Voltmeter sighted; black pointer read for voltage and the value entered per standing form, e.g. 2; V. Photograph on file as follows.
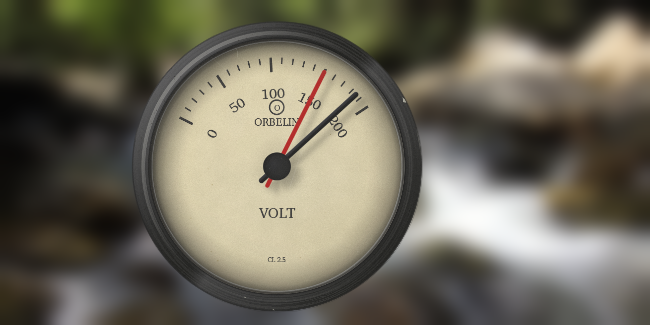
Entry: 185; V
